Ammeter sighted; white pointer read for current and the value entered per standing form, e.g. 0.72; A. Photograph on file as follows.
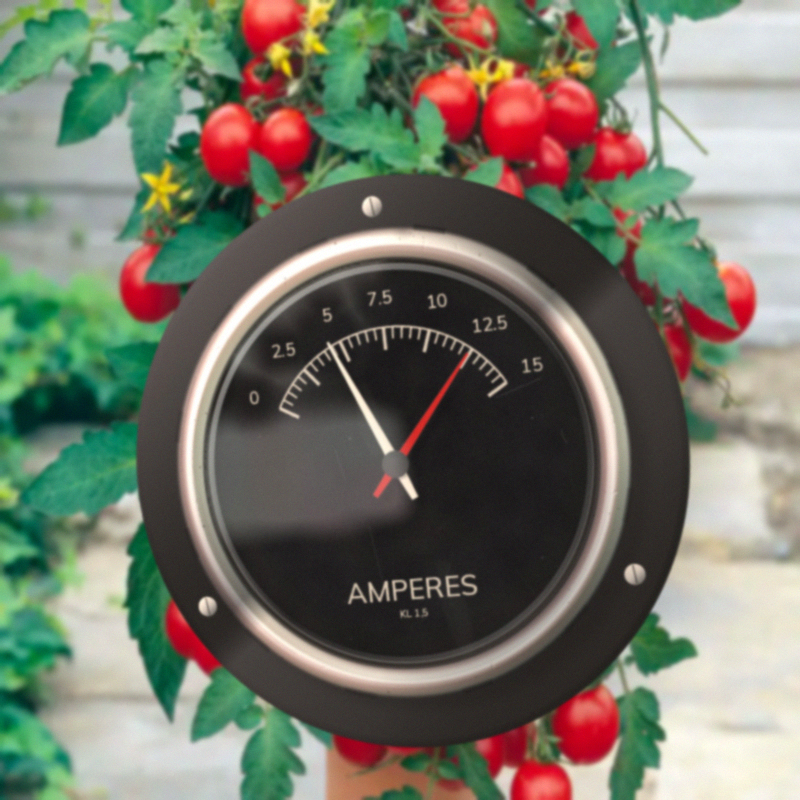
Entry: 4.5; A
